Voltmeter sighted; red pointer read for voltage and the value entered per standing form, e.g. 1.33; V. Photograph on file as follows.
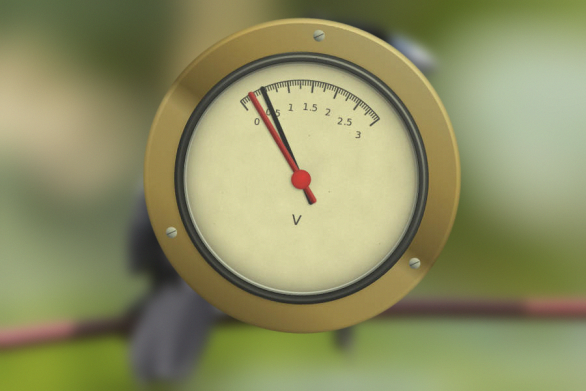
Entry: 0.25; V
